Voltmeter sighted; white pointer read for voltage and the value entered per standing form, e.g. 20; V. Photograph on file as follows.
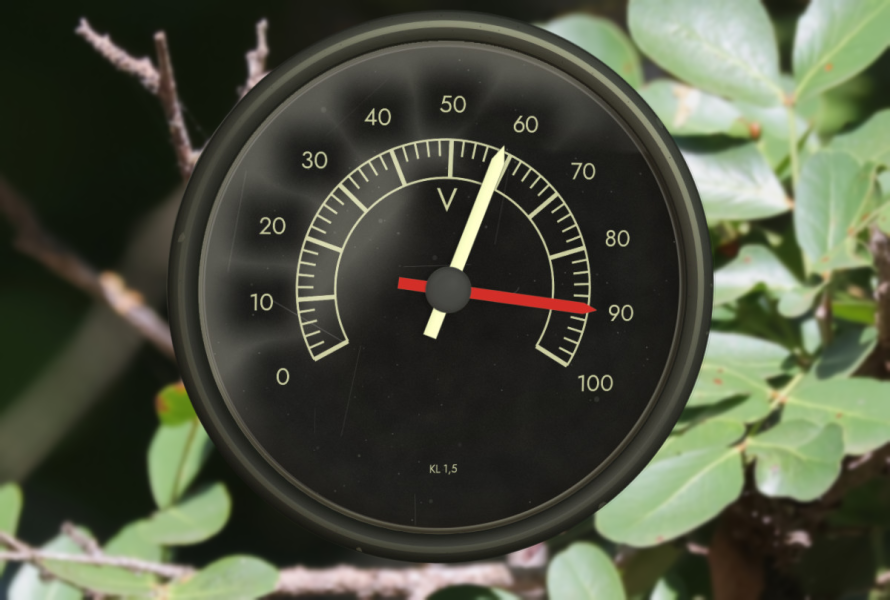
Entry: 58; V
